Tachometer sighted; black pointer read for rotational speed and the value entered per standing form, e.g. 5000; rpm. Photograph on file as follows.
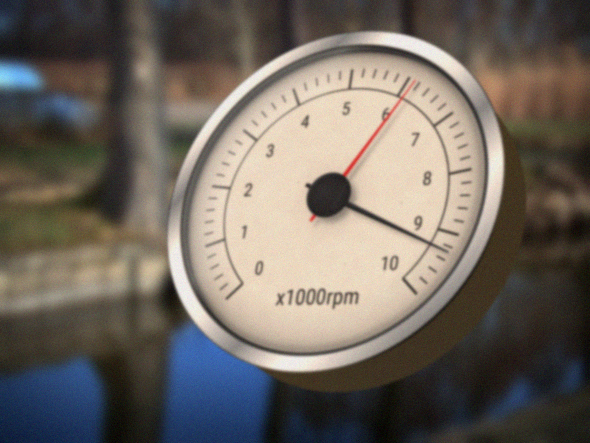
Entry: 9300; rpm
